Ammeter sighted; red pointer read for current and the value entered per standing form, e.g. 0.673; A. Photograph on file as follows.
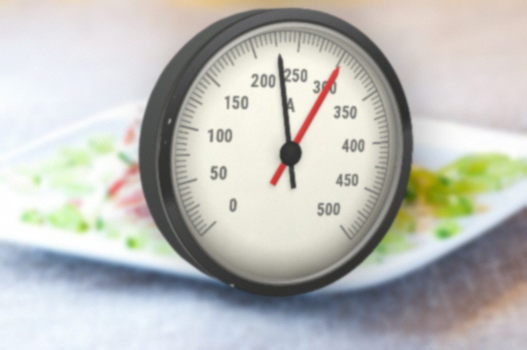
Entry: 300; A
